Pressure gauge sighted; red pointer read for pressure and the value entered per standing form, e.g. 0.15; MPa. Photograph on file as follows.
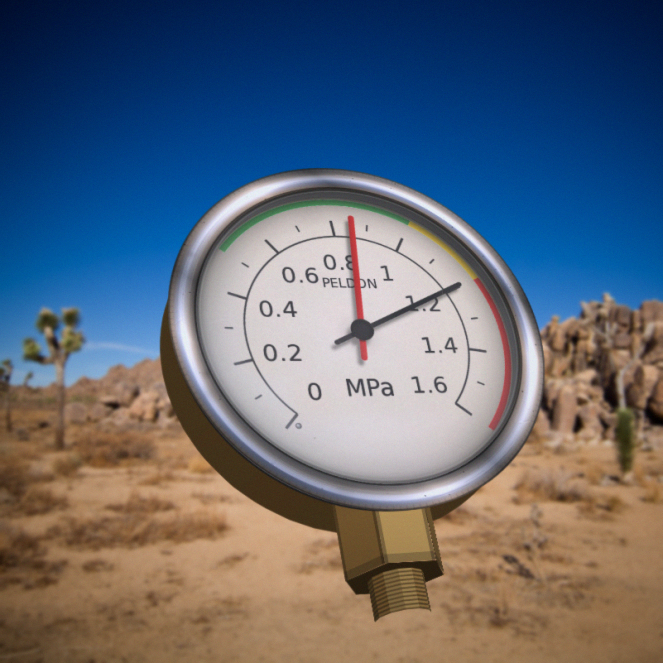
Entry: 0.85; MPa
